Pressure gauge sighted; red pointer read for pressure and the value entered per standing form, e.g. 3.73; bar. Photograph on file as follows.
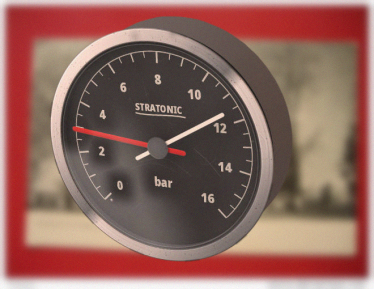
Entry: 3; bar
